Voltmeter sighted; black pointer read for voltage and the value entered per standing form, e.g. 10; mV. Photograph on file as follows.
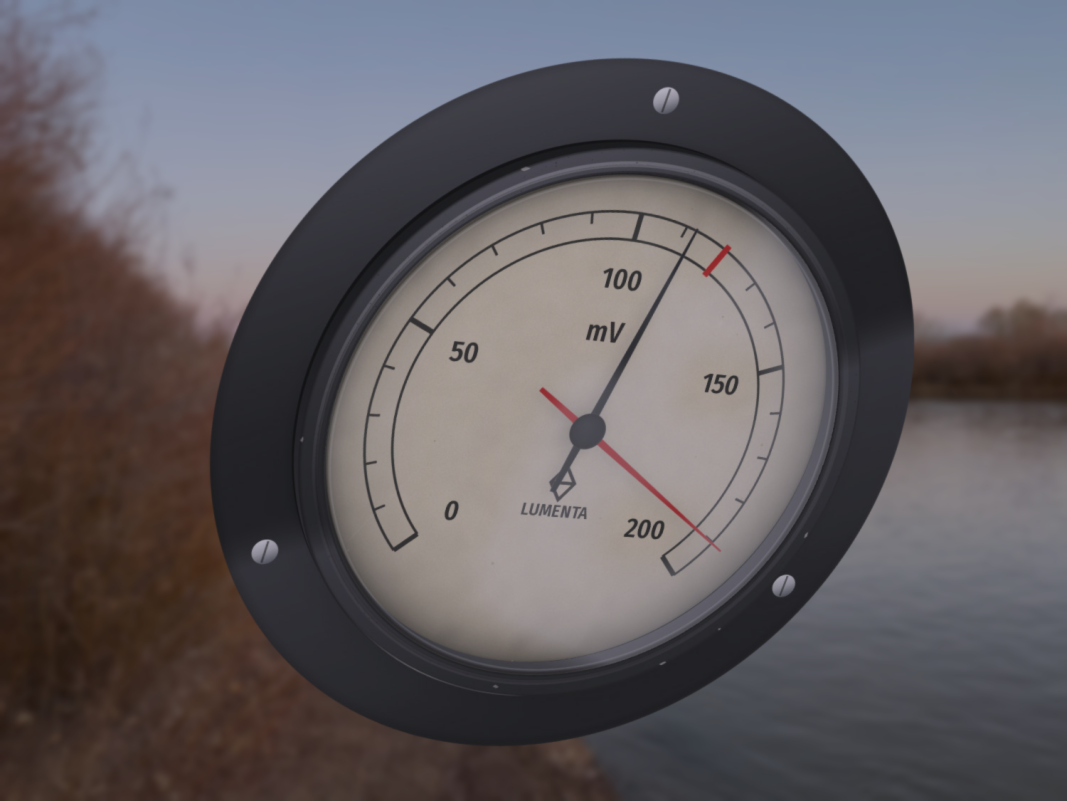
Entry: 110; mV
